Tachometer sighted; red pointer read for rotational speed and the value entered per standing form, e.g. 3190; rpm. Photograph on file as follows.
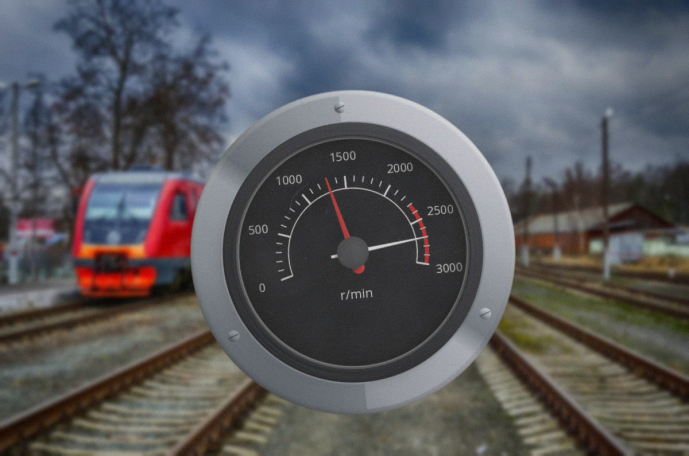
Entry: 1300; rpm
